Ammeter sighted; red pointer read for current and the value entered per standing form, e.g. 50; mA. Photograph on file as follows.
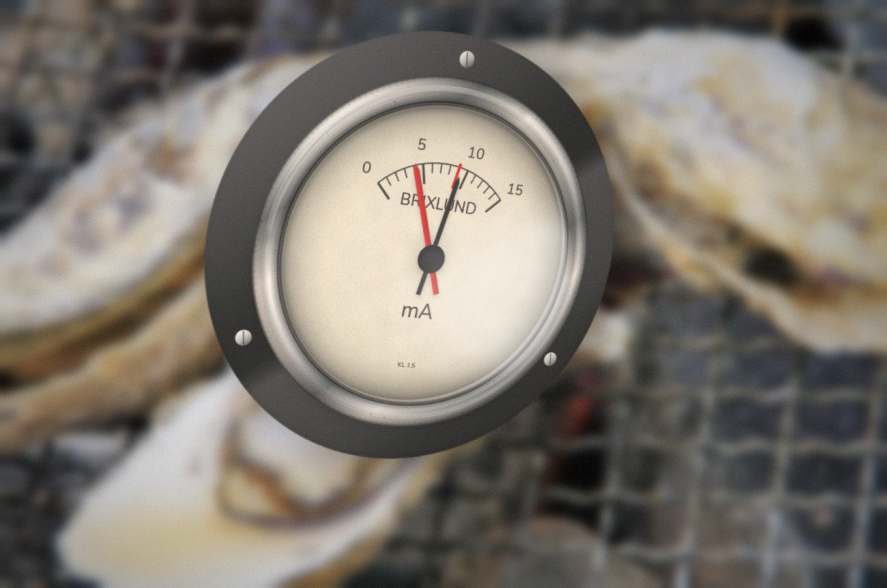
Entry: 4; mA
